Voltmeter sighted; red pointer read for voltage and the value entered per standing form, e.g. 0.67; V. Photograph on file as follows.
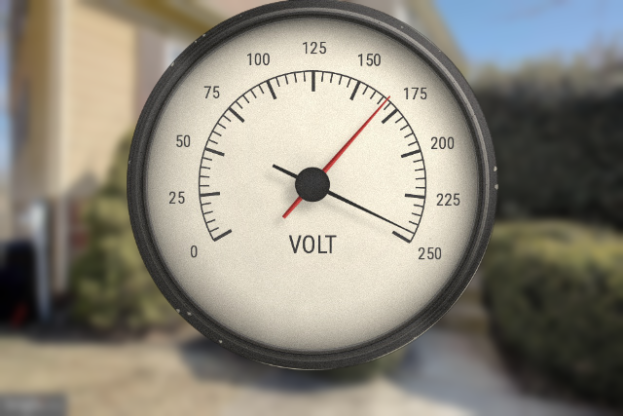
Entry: 167.5; V
